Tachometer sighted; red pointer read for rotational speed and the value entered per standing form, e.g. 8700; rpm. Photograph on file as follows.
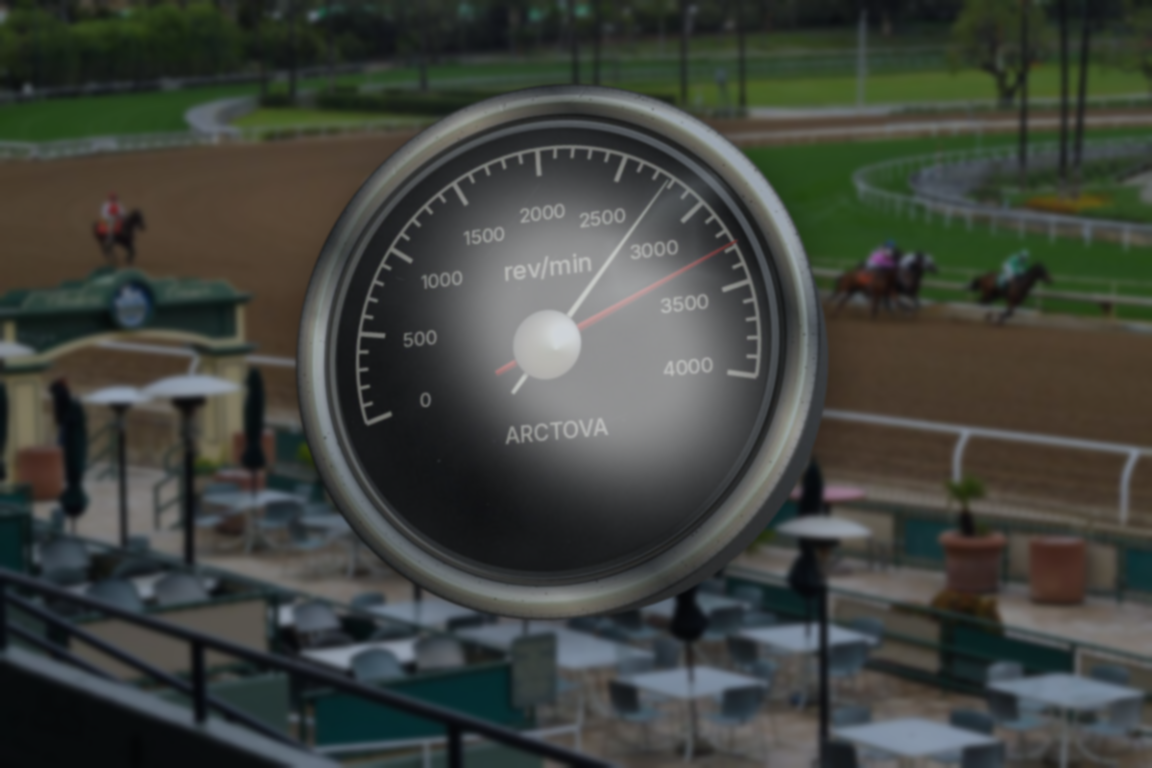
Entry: 3300; rpm
